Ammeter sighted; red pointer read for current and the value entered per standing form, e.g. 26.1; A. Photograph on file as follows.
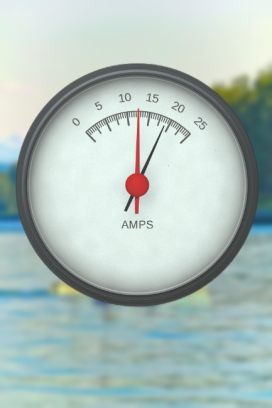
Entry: 12.5; A
